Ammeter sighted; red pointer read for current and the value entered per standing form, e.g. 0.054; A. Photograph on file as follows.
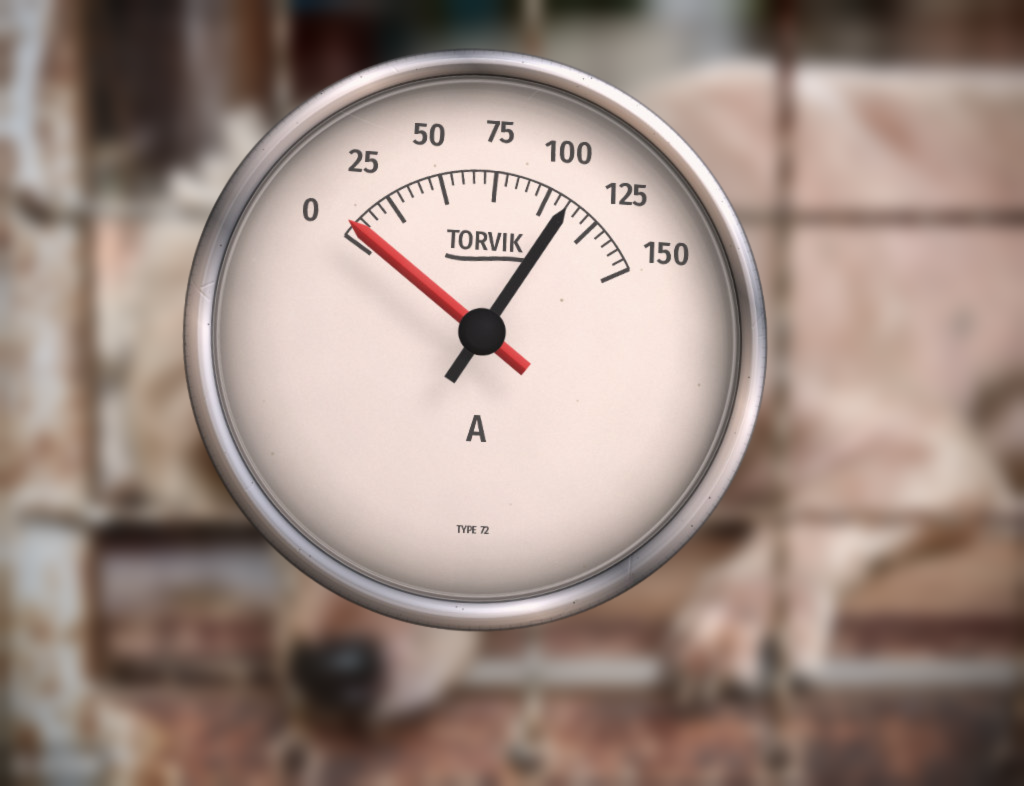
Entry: 5; A
